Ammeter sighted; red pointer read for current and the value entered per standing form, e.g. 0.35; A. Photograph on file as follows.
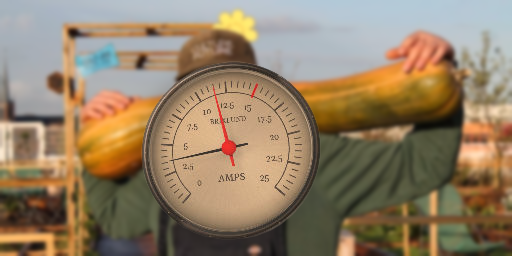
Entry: 11.5; A
